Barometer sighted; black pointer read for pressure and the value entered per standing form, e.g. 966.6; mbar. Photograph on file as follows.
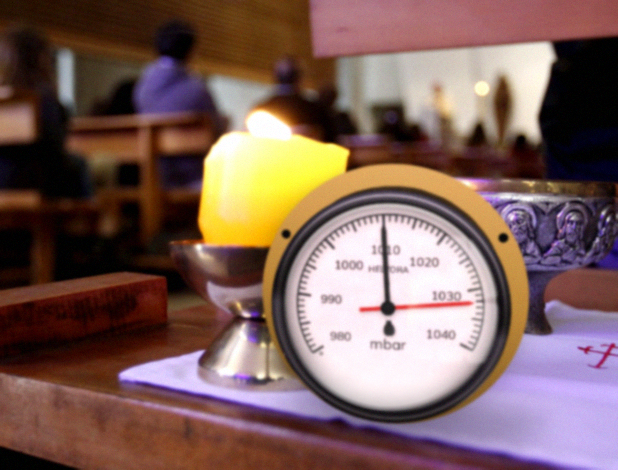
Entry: 1010; mbar
